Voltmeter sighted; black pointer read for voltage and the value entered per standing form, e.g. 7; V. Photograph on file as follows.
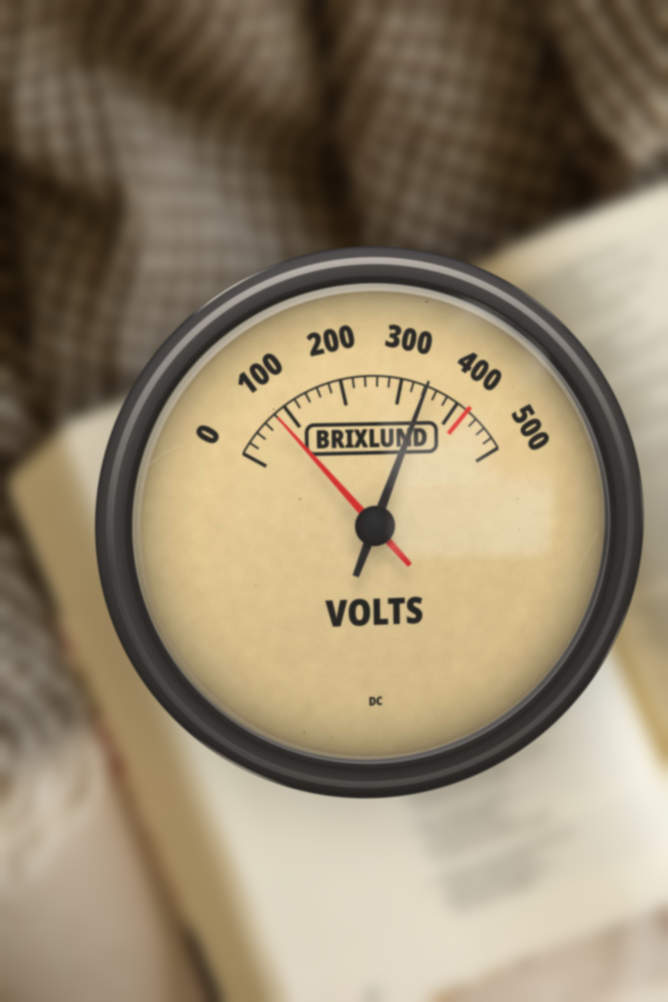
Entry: 340; V
